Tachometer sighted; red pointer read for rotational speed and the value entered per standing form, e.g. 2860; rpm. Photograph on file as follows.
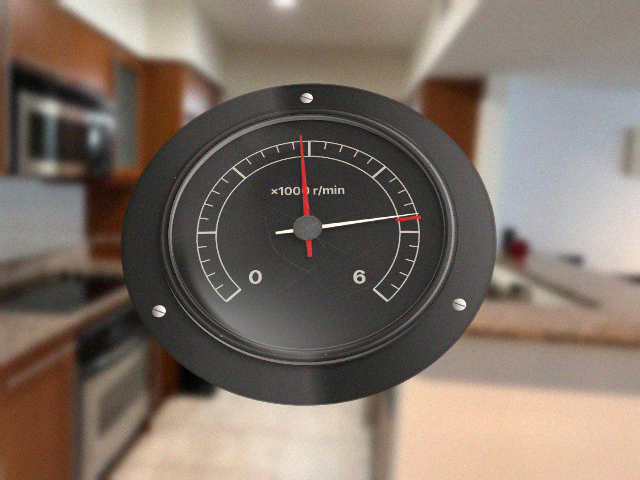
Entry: 2900; rpm
